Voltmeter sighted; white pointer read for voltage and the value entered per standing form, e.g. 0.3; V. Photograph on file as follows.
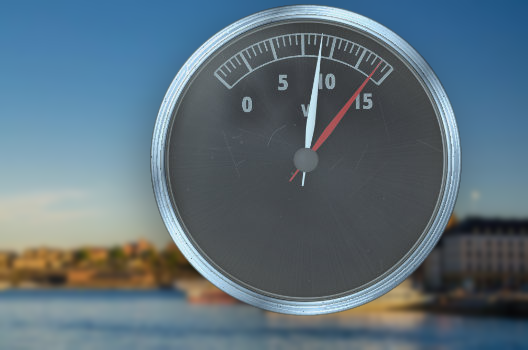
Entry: 9; V
